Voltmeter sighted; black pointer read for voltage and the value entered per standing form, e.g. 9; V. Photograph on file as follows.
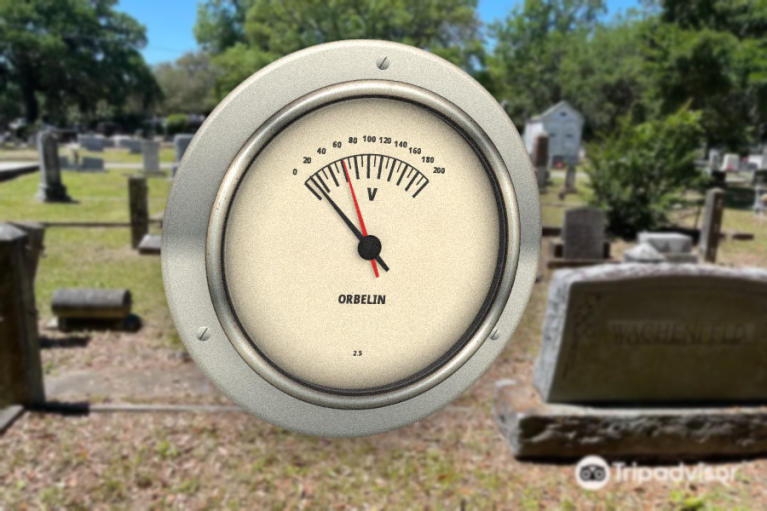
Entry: 10; V
